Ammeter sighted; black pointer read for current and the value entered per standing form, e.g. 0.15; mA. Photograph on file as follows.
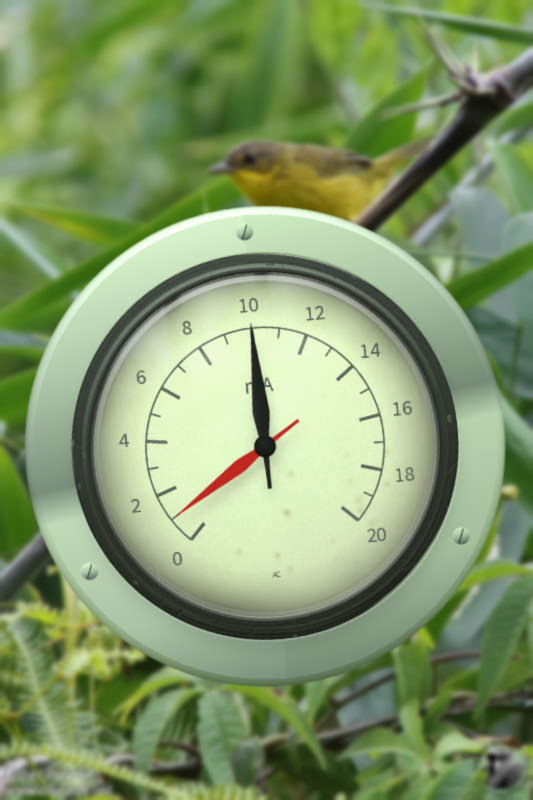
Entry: 10; mA
